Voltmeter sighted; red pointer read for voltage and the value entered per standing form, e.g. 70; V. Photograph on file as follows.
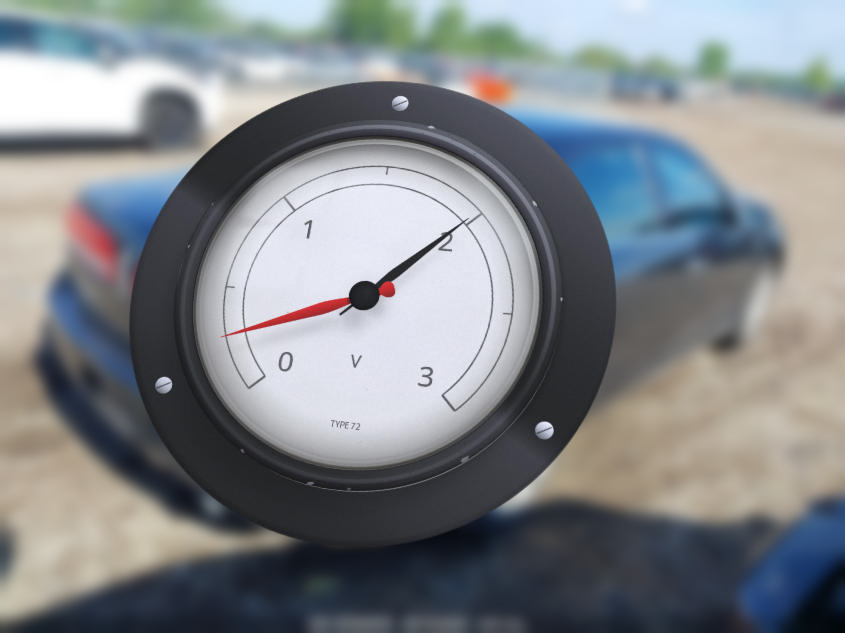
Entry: 0.25; V
